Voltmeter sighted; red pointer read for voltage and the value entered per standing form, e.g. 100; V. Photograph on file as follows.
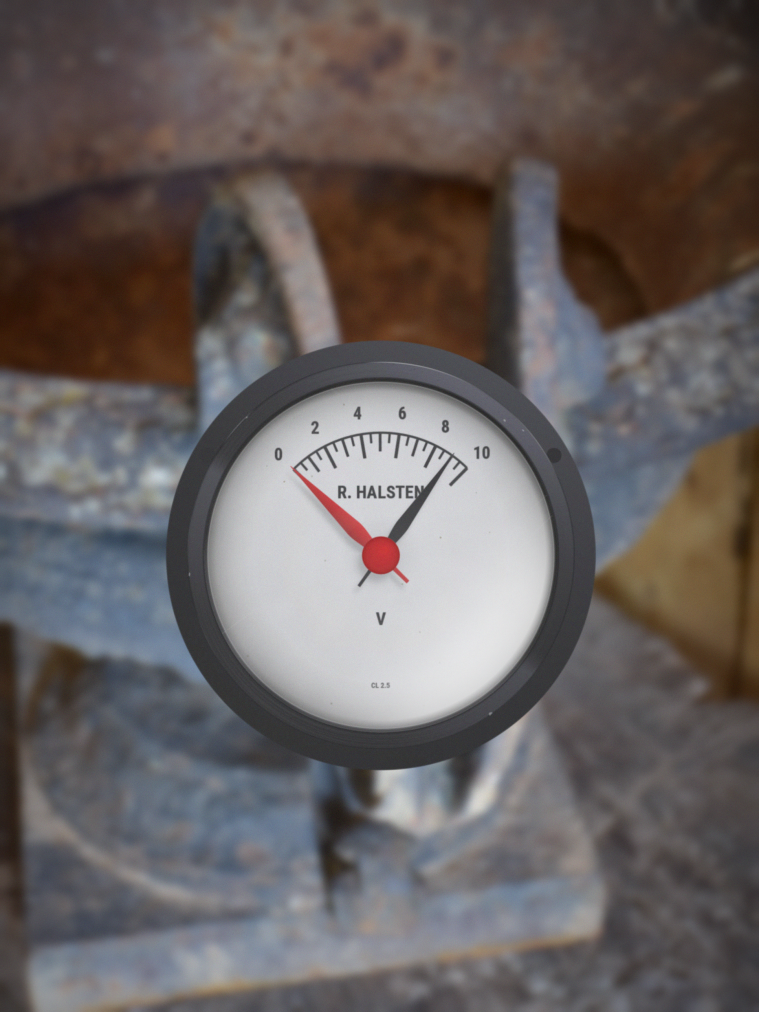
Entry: 0; V
